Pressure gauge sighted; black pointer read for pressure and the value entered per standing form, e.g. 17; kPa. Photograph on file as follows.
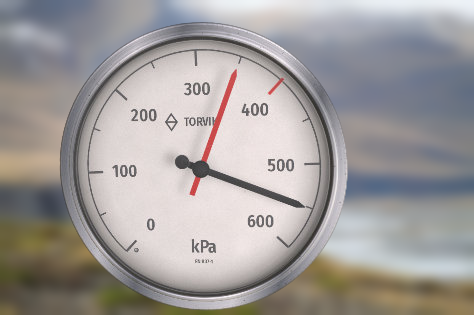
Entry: 550; kPa
